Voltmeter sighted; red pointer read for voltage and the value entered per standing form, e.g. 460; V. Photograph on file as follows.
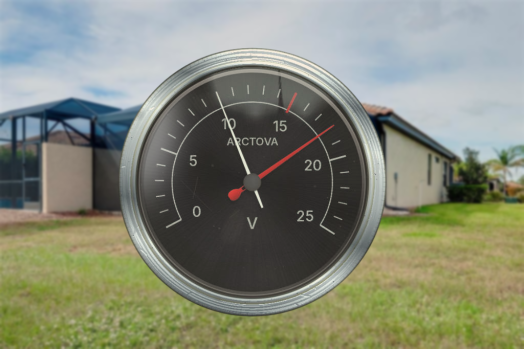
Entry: 18; V
